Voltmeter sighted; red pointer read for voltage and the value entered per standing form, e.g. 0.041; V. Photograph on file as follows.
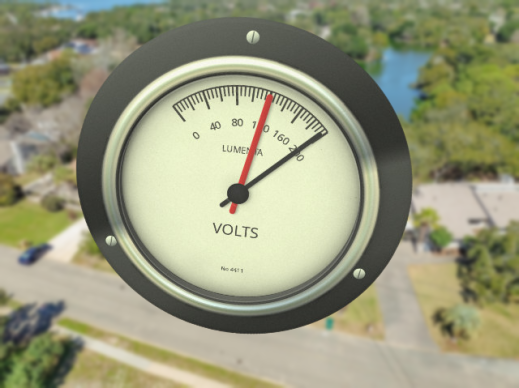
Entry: 120; V
